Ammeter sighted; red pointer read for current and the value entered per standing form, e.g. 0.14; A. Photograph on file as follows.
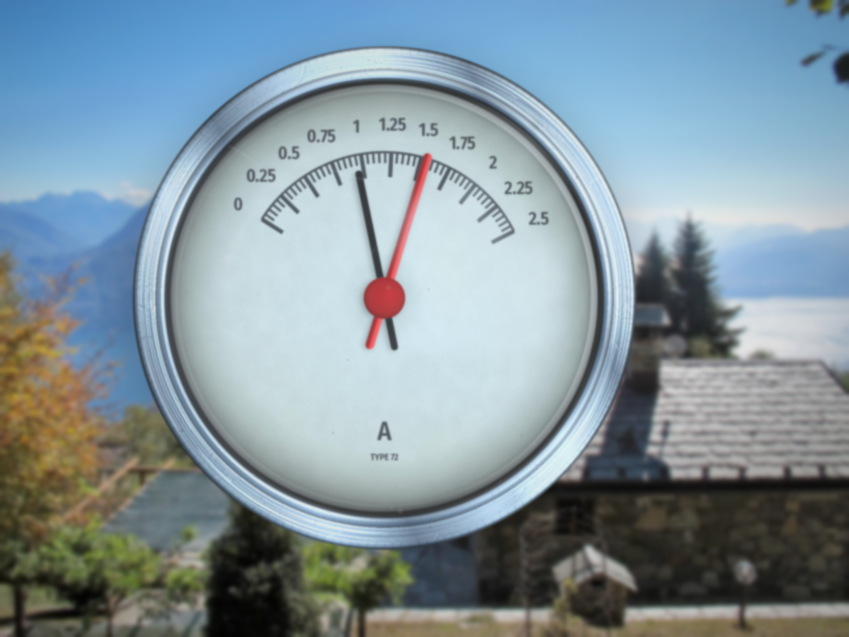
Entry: 1.55; A
